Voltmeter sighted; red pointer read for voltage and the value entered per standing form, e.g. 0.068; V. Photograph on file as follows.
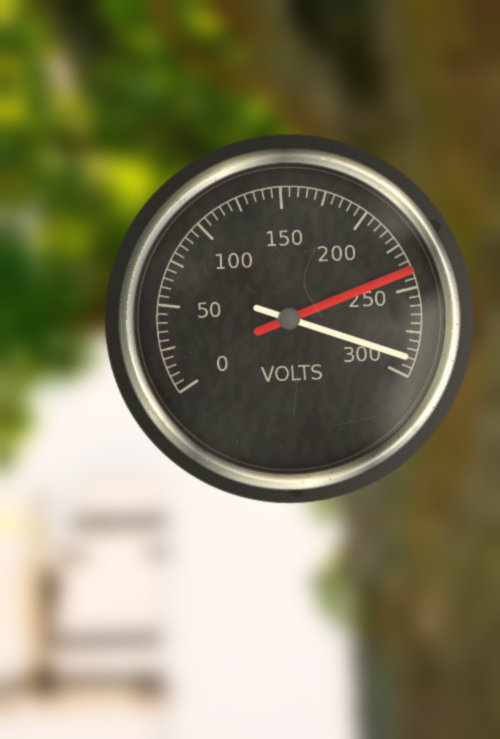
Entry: 240; V
